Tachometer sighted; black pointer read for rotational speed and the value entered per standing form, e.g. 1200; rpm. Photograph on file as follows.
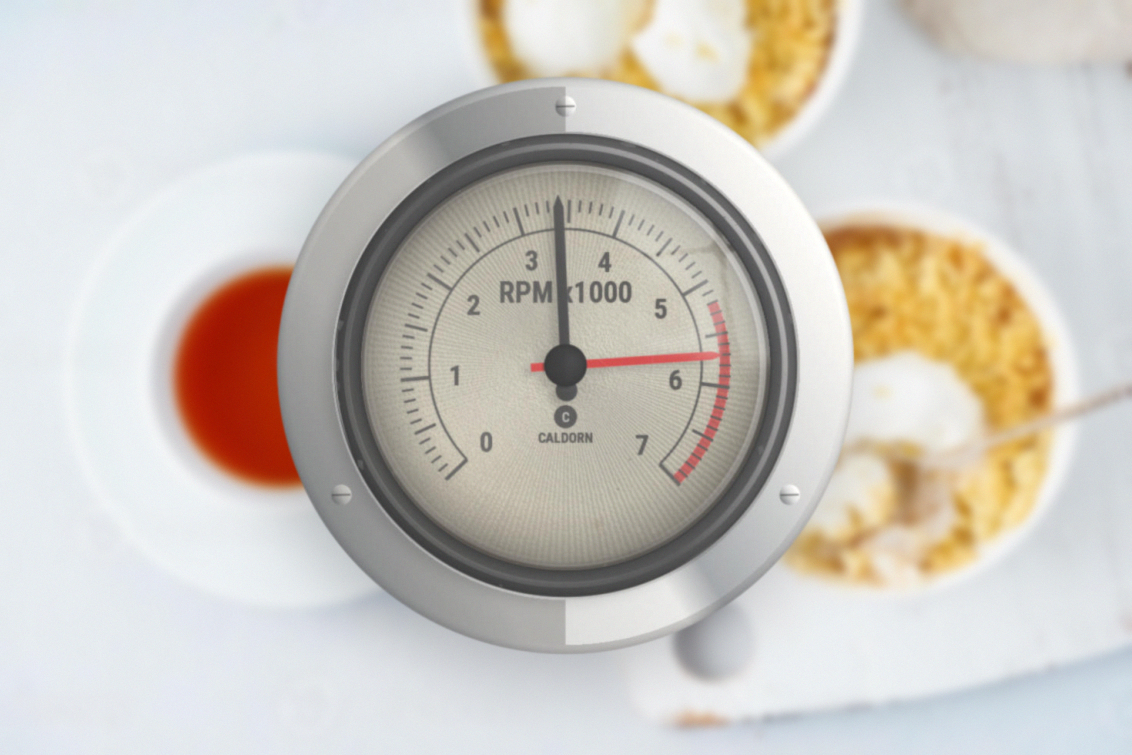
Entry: 3400; rpm
